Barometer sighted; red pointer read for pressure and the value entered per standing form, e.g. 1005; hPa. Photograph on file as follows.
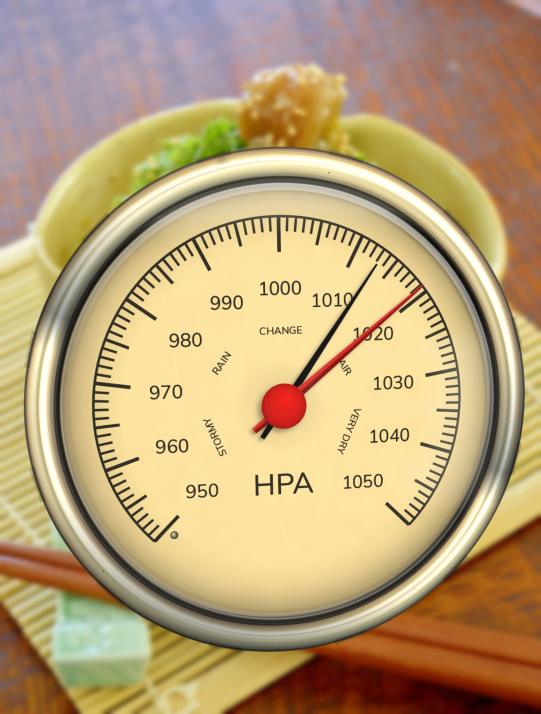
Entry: 1019; hPa
